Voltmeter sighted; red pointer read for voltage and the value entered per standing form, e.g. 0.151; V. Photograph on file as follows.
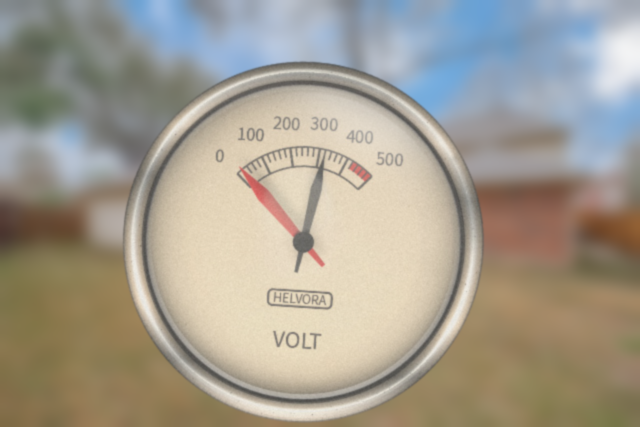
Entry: 20; V
